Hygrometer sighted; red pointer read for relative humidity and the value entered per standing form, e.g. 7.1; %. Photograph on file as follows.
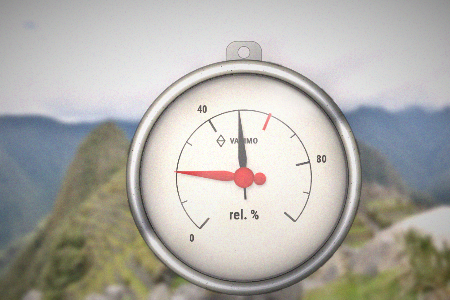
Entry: 20; %
